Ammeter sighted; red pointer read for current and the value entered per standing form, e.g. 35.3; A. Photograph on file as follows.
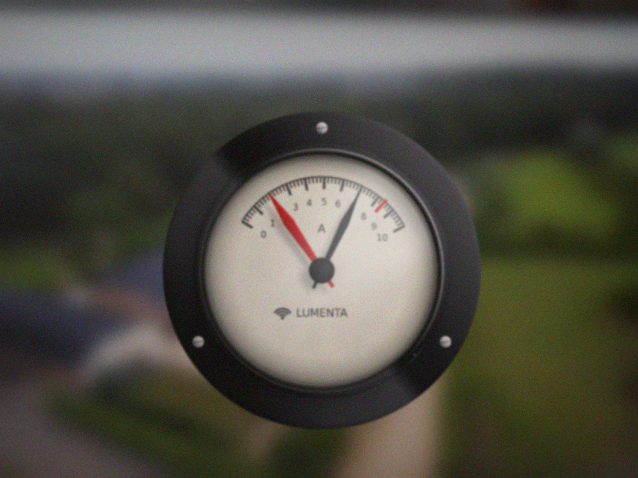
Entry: 2; A
